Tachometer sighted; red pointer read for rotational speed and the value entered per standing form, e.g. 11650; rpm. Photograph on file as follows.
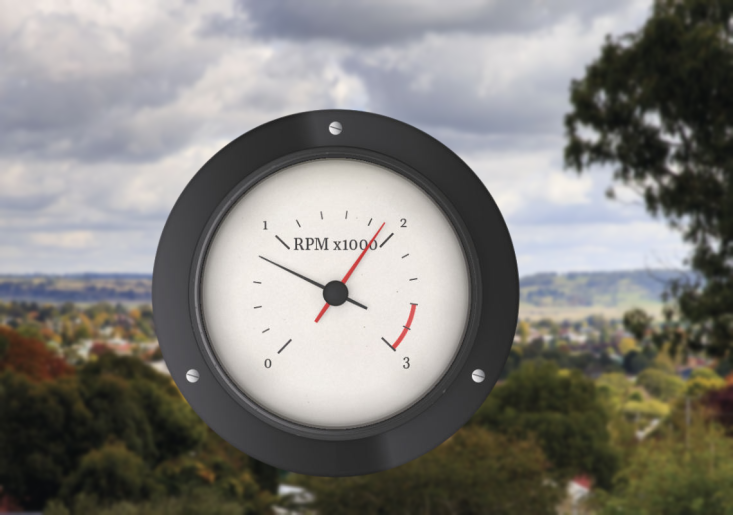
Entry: 1900; rpm
